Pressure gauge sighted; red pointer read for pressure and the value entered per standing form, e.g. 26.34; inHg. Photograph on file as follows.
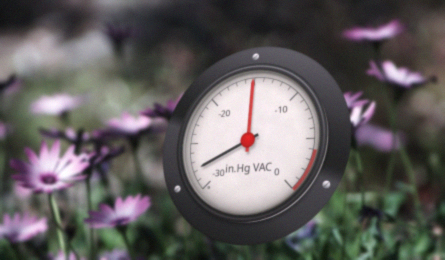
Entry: -15; inHg
